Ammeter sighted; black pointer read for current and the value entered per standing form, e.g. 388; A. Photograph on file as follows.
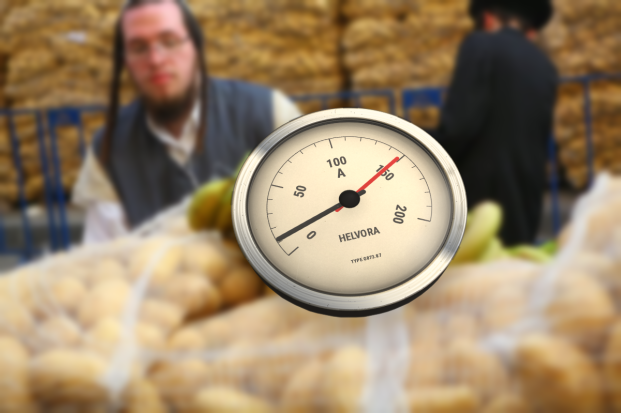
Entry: 10; A
